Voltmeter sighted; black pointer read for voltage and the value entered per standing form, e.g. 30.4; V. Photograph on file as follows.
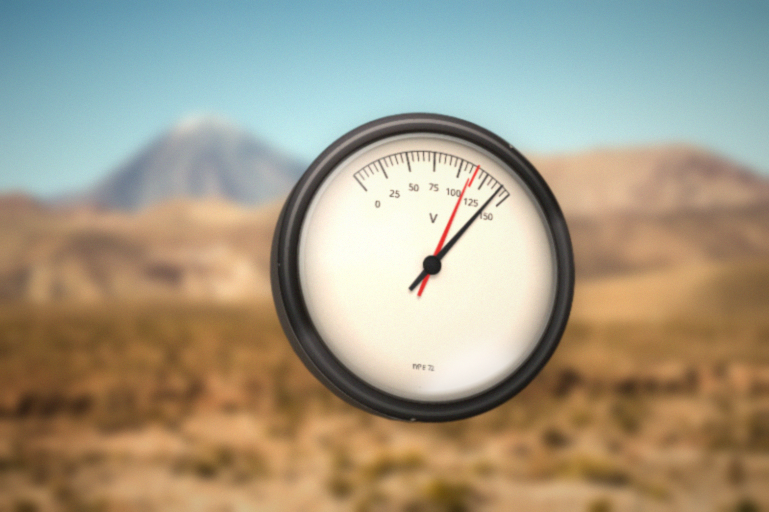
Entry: 140; V
